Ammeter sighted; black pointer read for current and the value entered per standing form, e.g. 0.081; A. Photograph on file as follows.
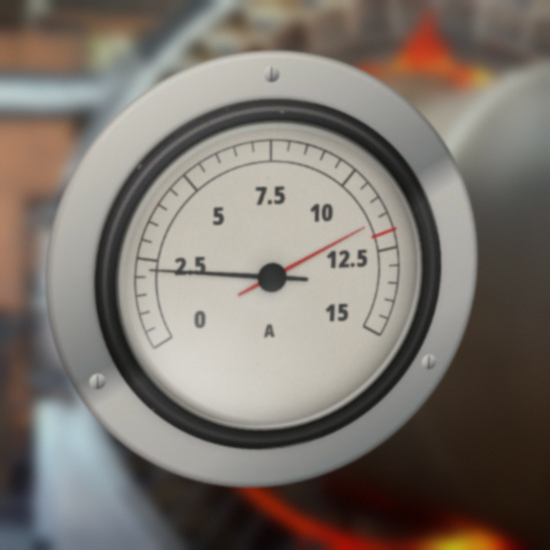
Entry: 2.25; A
